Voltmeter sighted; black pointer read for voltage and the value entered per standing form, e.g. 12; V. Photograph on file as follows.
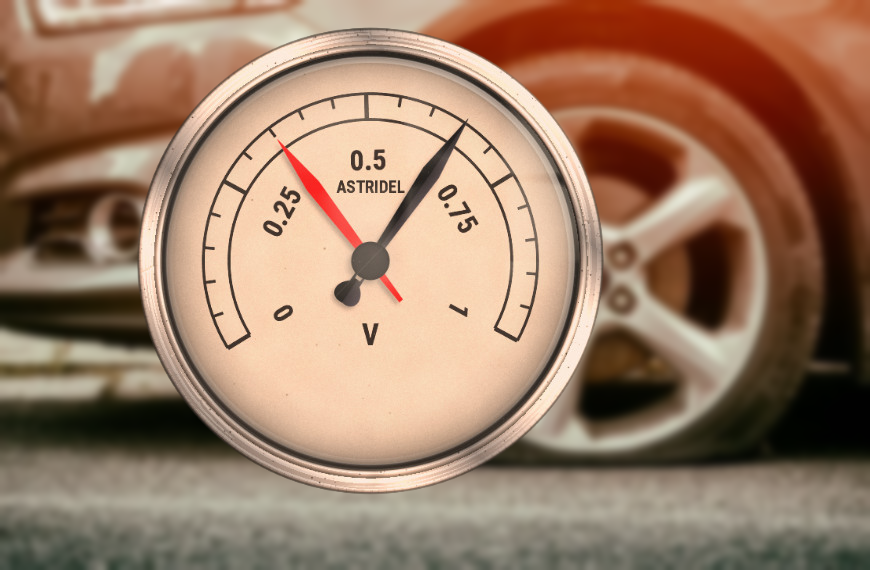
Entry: 0.65; V
